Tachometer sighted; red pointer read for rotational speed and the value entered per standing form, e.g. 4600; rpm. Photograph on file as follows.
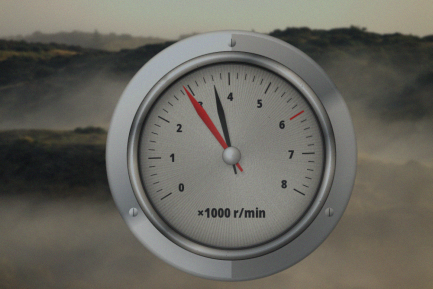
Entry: 2900; rpm
